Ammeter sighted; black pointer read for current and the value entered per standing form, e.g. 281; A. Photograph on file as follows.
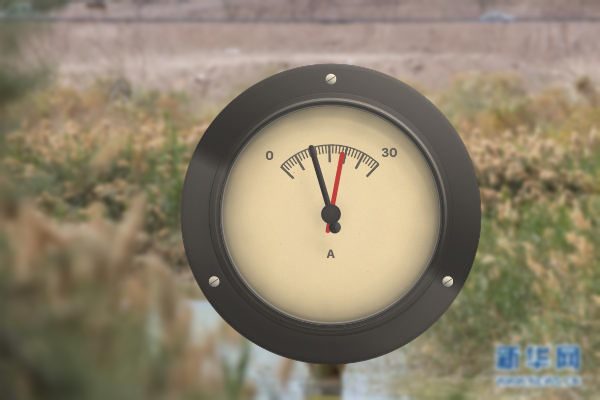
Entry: 10; A
